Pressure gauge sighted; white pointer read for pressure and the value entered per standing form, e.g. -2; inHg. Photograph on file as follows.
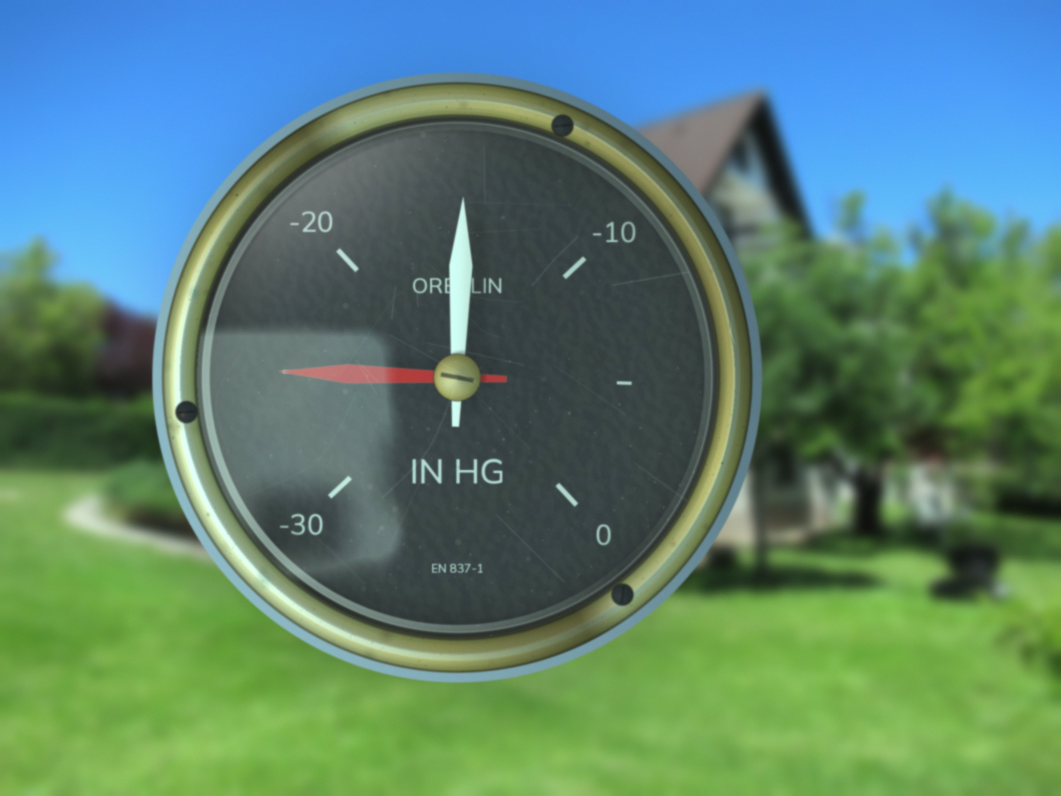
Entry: -15; inHg
